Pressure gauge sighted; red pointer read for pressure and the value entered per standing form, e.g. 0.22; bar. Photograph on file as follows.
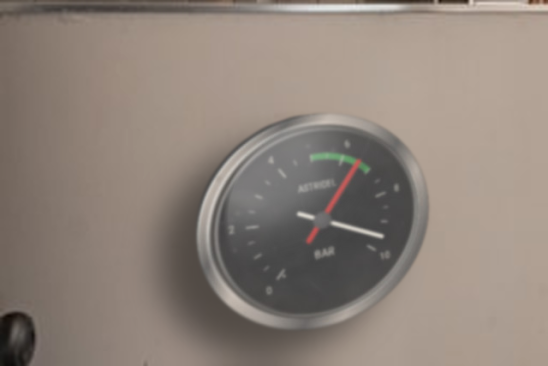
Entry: 6.5; bar
